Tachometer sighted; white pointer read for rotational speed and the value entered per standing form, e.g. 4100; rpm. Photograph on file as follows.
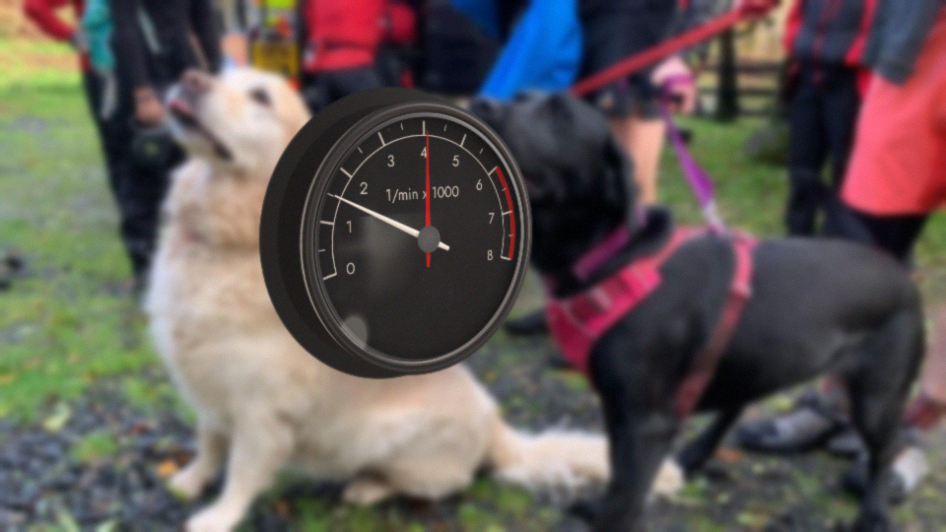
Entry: 1500; rpm
